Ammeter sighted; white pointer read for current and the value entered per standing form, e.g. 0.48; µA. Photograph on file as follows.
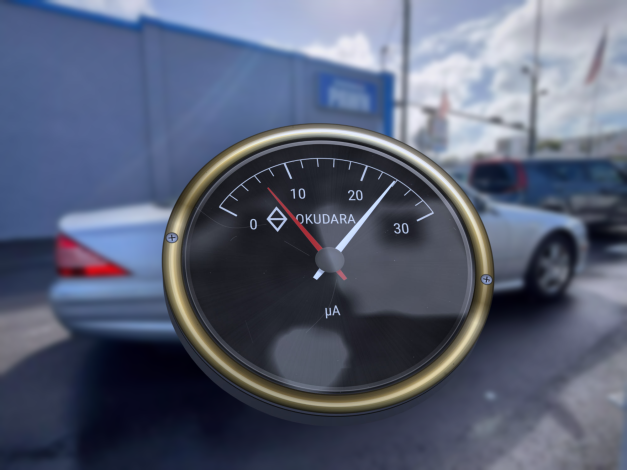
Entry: 24; µA
